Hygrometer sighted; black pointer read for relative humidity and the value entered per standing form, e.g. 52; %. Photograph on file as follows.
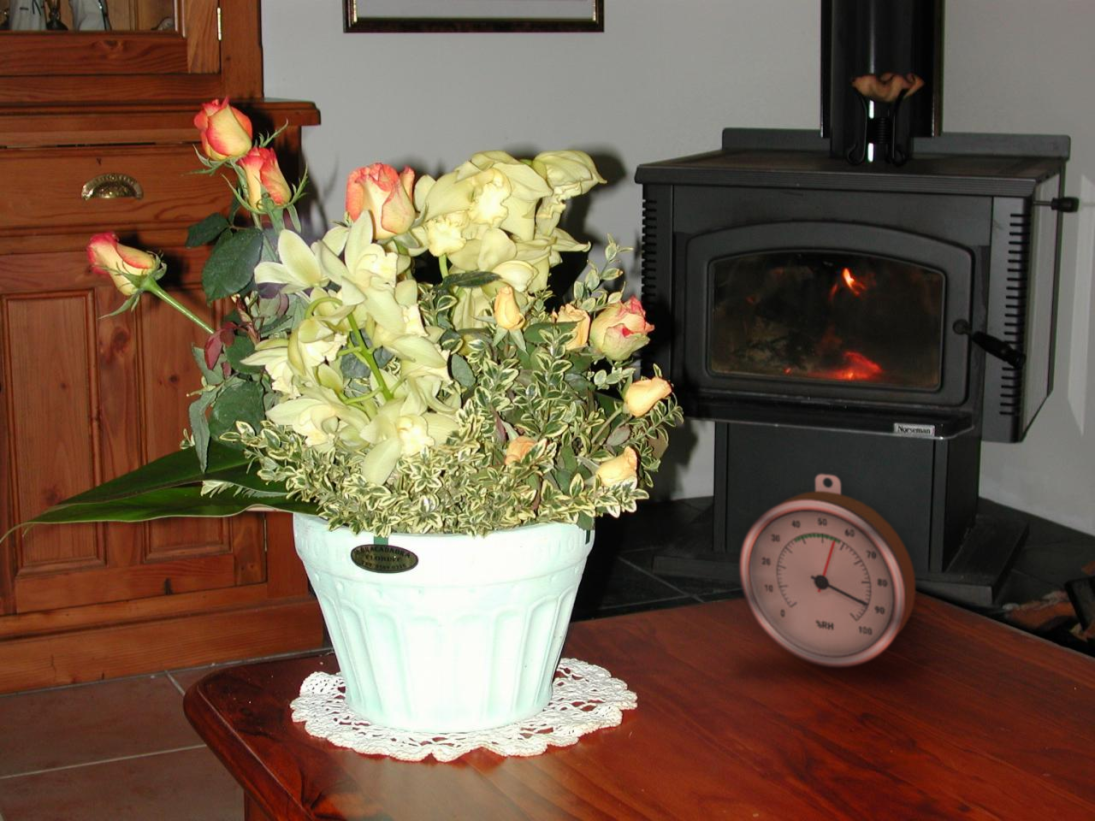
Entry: 90; %
